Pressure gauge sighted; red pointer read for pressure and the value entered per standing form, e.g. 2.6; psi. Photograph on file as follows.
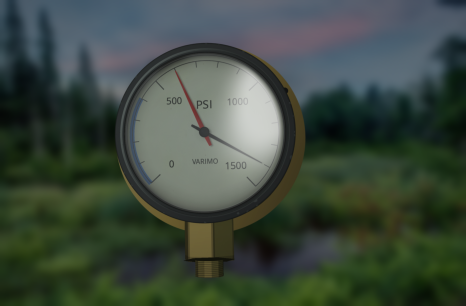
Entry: 600; psi
